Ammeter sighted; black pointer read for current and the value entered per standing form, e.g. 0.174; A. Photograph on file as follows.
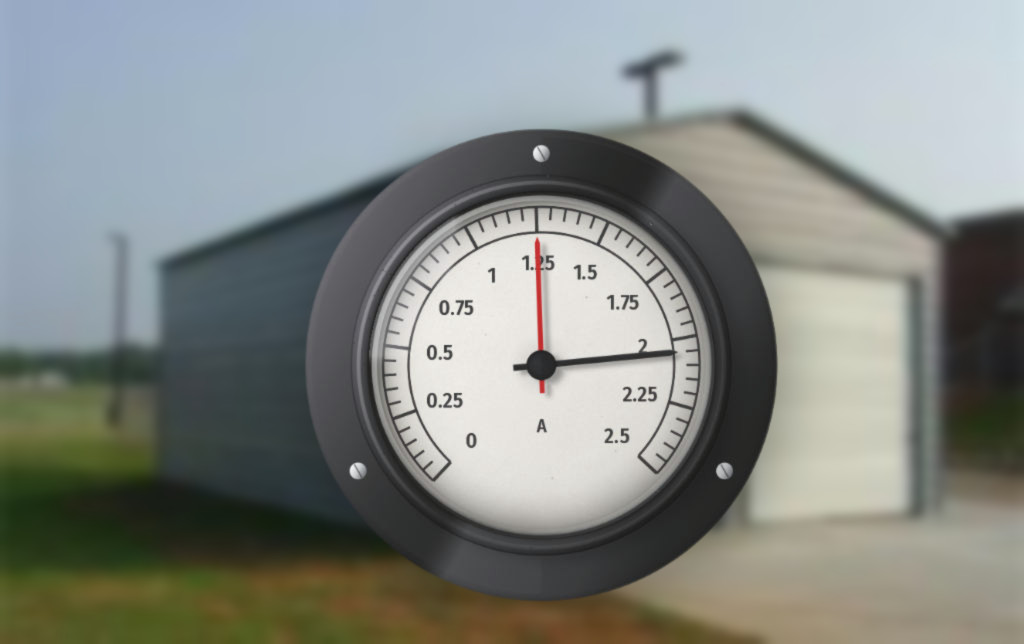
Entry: 2.05; A
